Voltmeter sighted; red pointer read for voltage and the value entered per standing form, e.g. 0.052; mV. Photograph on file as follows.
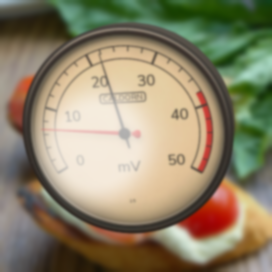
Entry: 7; mV
